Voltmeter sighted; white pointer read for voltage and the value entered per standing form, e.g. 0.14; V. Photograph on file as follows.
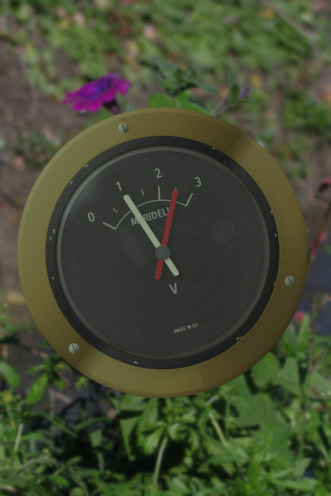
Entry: 1; V
